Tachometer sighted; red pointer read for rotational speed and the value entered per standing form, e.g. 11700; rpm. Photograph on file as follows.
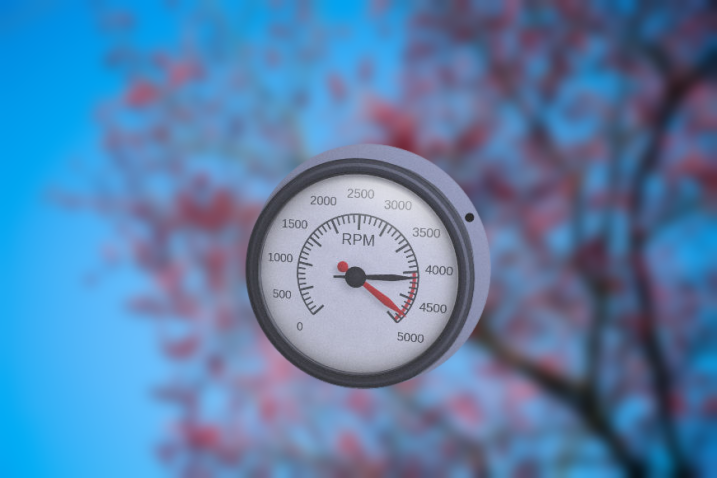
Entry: 4800; rpm
